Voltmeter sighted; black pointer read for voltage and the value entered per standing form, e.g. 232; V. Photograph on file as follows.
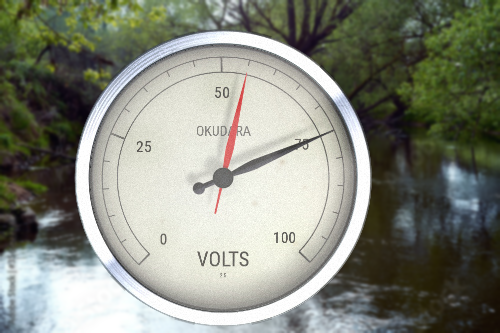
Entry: 75; V
